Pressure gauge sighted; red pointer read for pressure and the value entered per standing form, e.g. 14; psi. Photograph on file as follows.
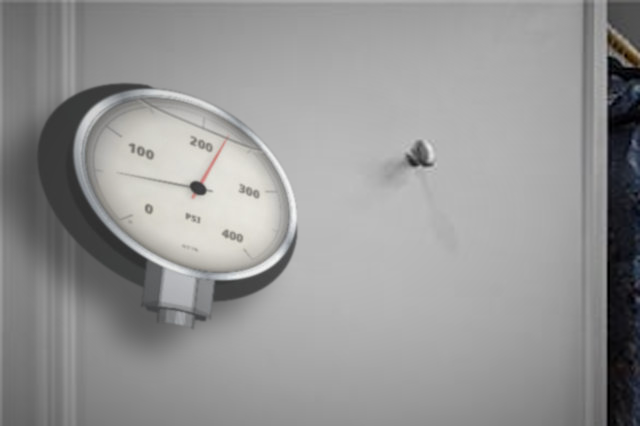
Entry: 225; psi
